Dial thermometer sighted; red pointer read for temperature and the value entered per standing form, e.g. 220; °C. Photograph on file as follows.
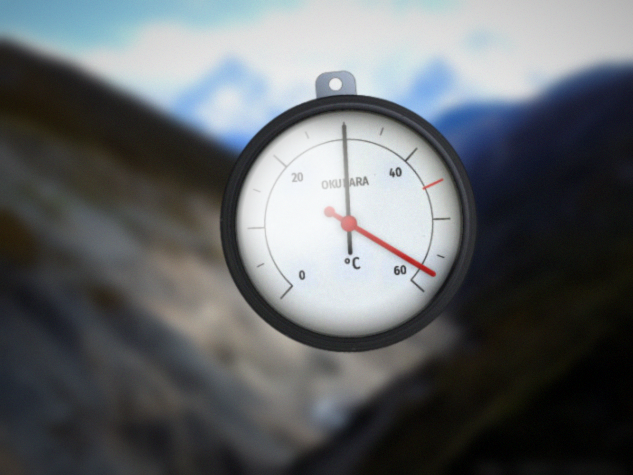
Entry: 57.5; °C
